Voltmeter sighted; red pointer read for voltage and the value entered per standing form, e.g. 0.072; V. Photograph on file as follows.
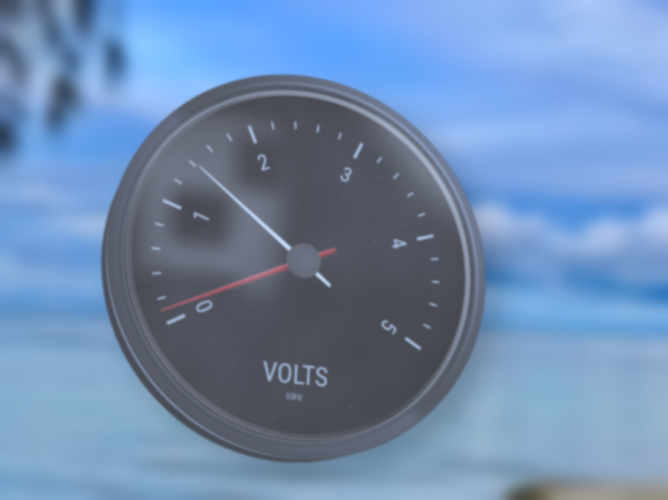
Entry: 0.1; V
